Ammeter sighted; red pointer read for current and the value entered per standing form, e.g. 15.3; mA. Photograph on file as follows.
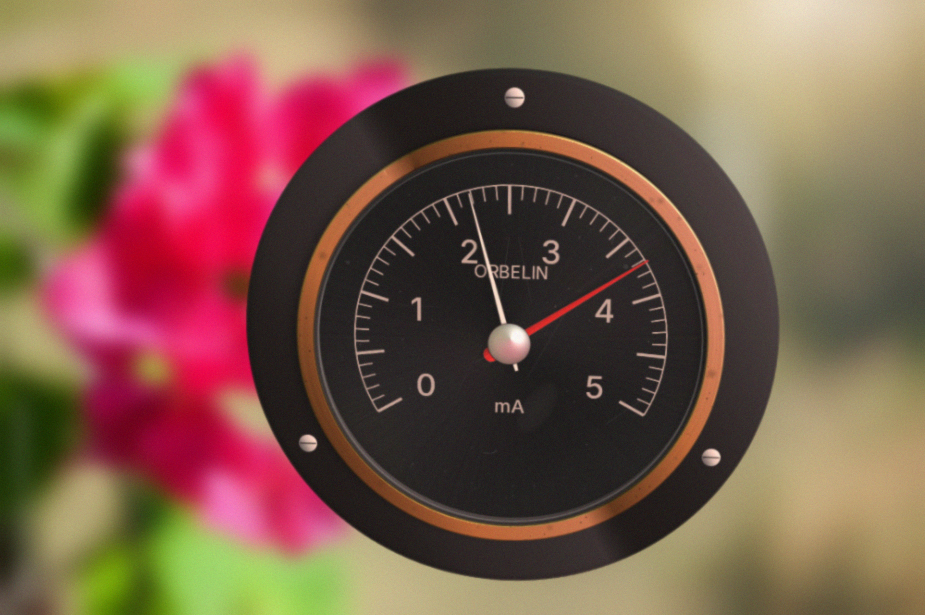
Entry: 3.7; mA
